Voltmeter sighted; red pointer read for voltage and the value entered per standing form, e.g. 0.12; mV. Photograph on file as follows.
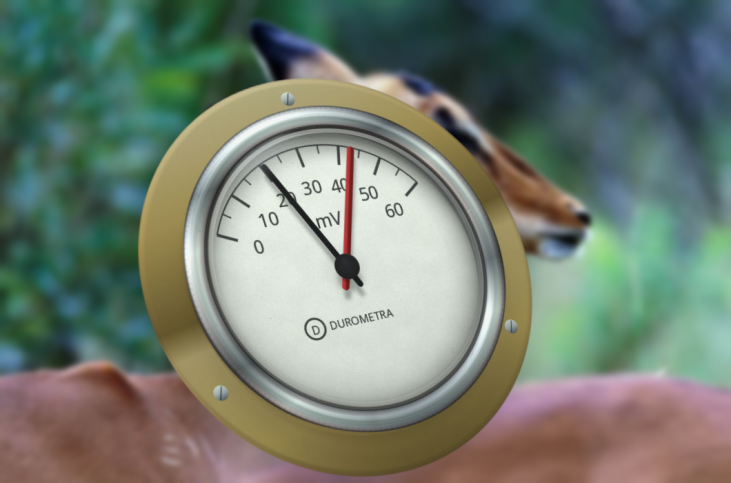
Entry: 42.5; mV
